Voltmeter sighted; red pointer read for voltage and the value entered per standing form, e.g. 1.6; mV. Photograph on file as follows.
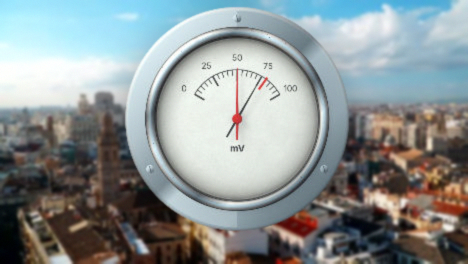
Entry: 50; mV
